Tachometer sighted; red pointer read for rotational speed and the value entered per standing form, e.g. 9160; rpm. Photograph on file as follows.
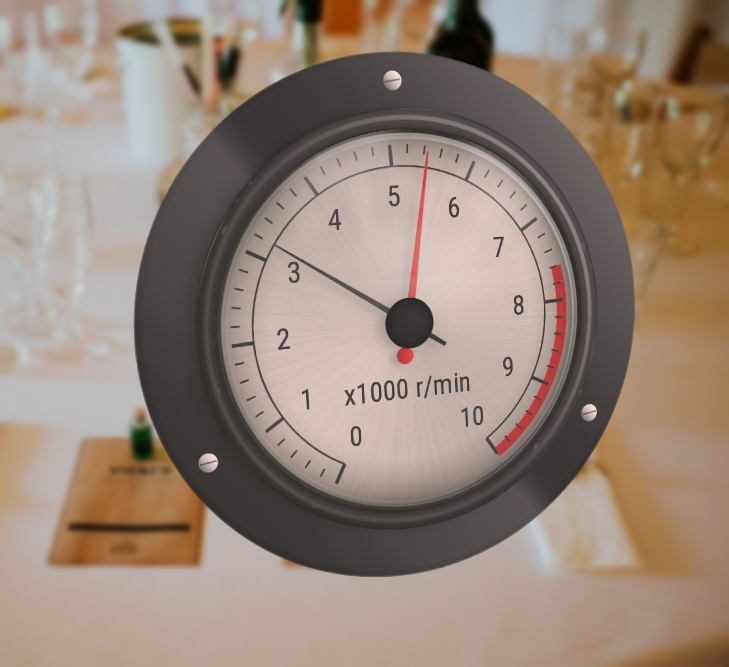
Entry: 5400; rpm
